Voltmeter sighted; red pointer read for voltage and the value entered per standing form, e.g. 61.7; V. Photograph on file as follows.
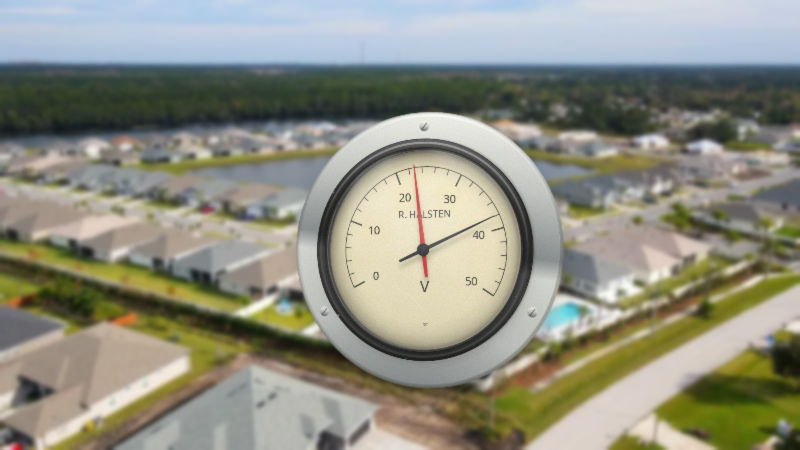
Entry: 23; V
